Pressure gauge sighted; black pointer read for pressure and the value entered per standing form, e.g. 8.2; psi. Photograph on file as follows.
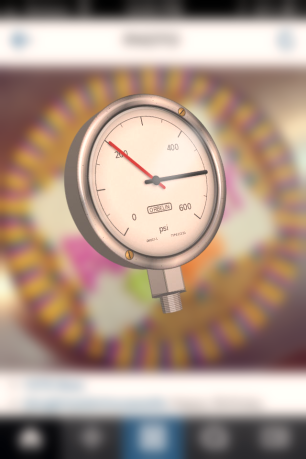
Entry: 500; psi
